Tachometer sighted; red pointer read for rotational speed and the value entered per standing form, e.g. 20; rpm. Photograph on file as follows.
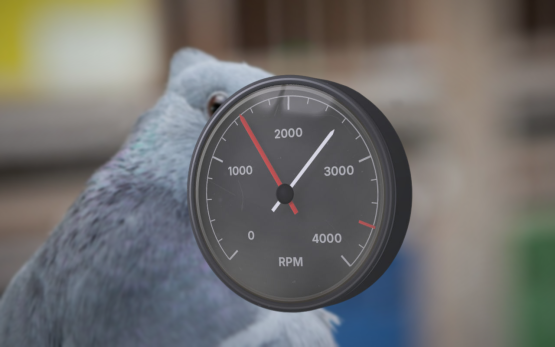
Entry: 1500; rpm
